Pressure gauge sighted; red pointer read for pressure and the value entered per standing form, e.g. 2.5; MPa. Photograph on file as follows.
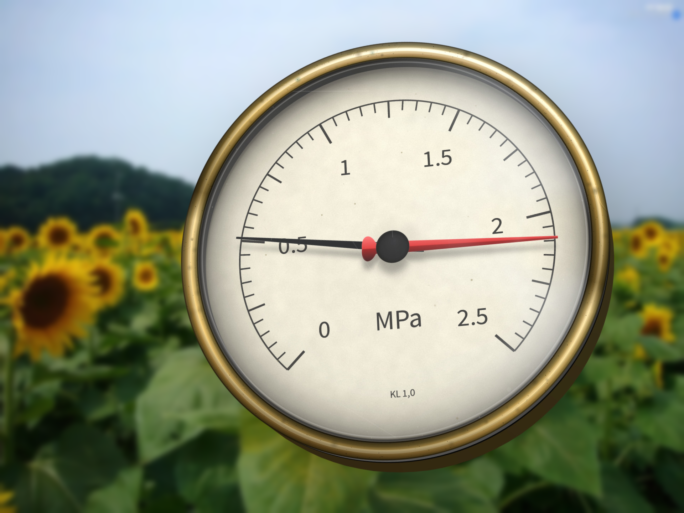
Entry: 2.1; MPa
